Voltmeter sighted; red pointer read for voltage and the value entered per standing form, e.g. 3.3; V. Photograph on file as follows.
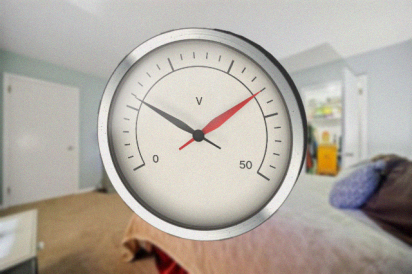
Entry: 36; V
